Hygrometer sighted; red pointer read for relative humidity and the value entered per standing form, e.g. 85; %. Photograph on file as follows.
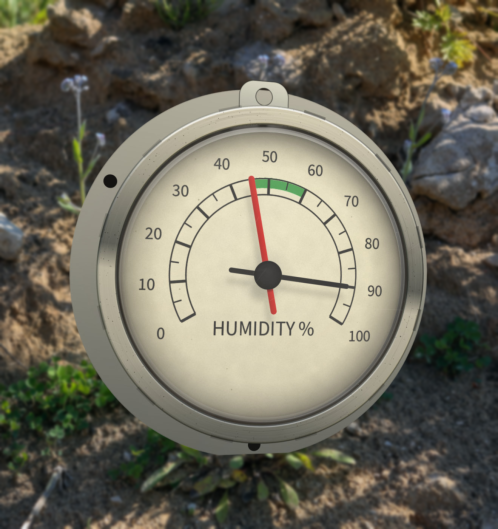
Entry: 45; %
